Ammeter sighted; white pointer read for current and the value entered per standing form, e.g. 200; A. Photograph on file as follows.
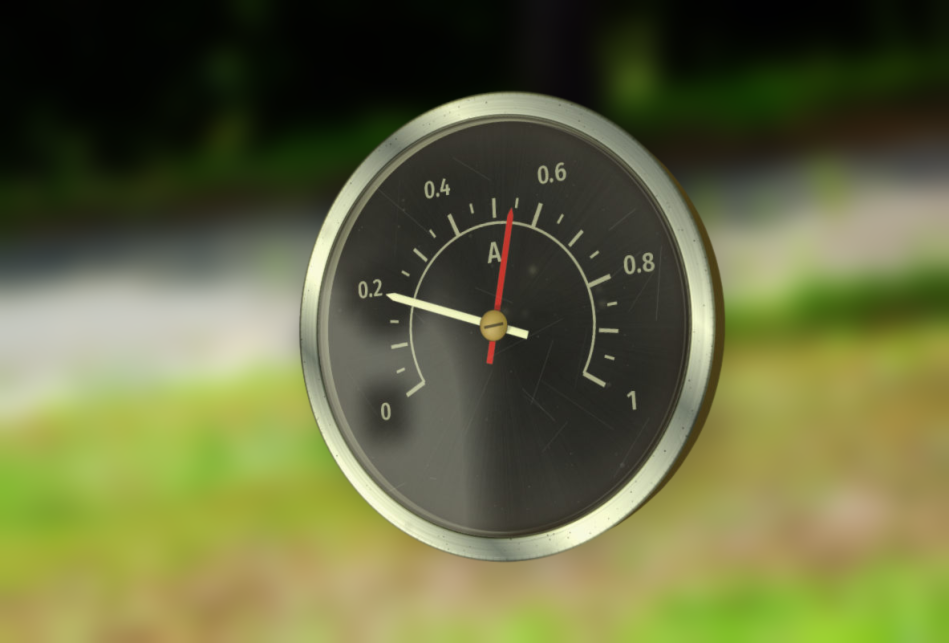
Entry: 0.2; A
